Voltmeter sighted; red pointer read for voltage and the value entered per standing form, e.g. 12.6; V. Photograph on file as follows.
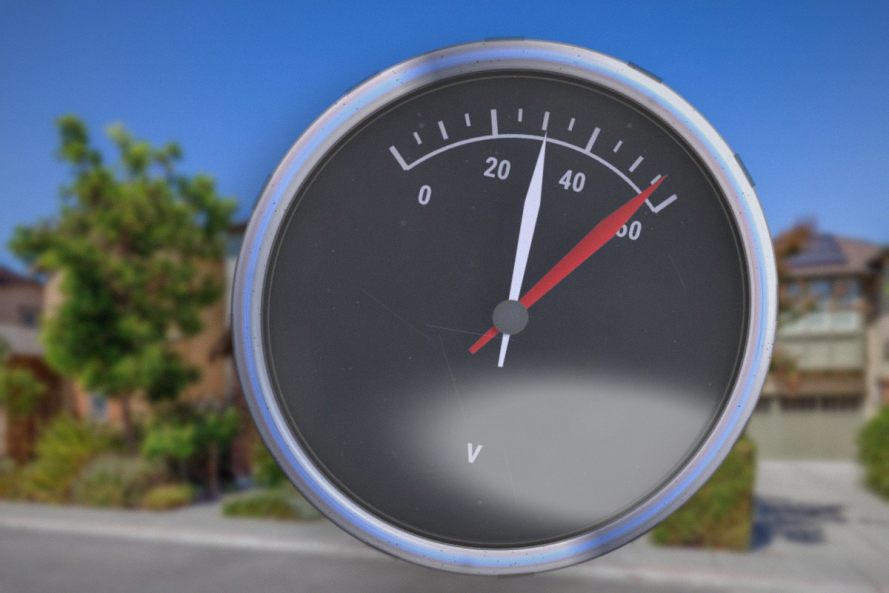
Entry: 55; V
